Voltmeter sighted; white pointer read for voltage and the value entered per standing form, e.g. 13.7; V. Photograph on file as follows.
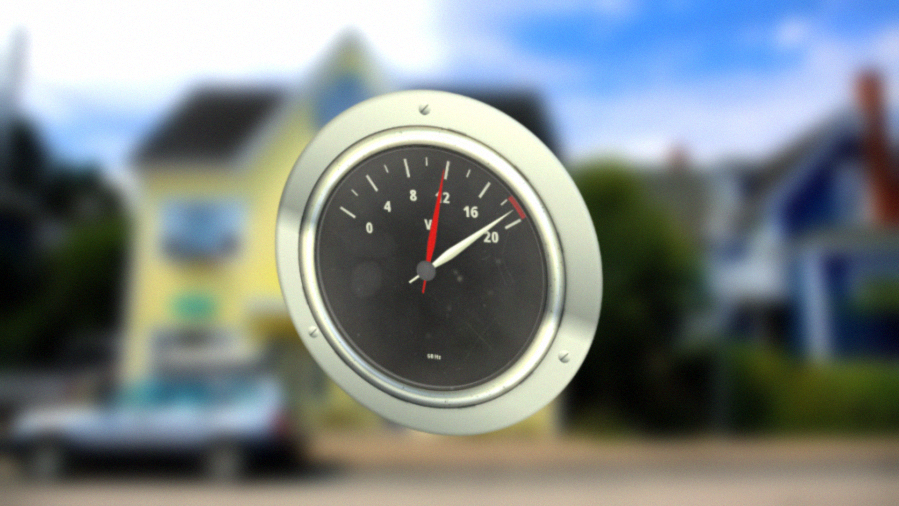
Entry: 19; V
